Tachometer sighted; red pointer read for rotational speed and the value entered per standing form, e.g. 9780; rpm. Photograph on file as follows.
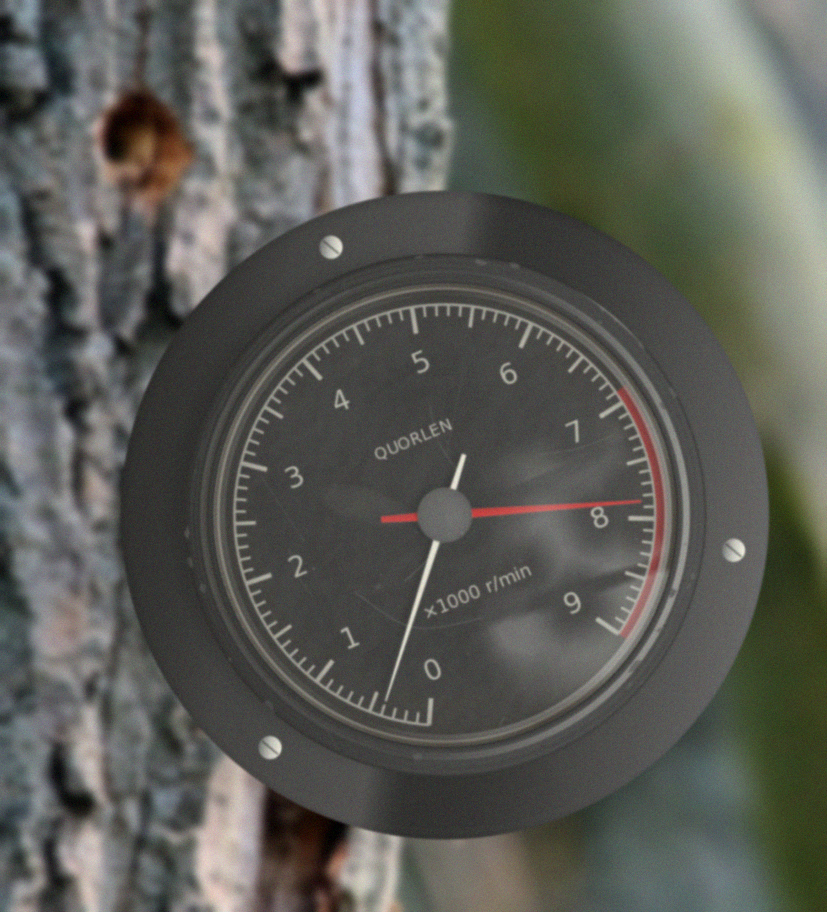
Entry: 7850; rpm
